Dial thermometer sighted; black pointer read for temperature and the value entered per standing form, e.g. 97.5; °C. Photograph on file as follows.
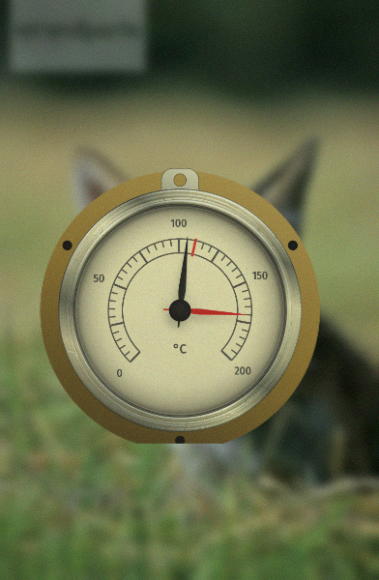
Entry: 105; °C
